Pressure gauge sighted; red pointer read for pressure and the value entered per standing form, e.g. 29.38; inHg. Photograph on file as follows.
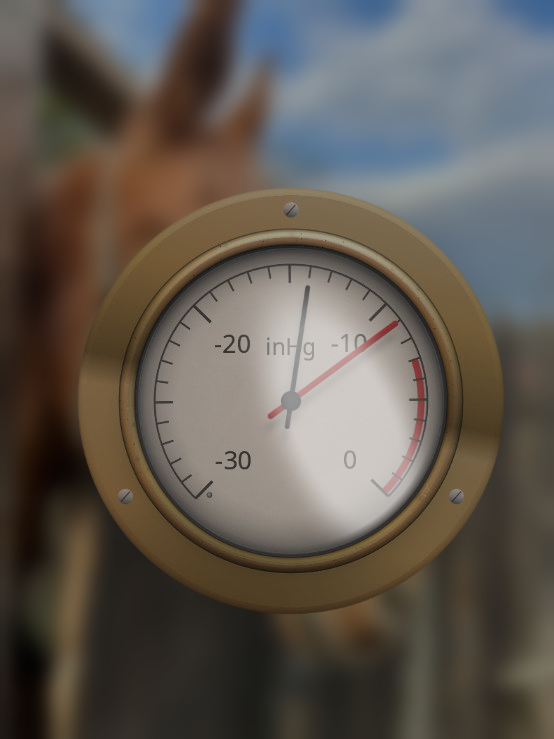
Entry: -9; inHg
